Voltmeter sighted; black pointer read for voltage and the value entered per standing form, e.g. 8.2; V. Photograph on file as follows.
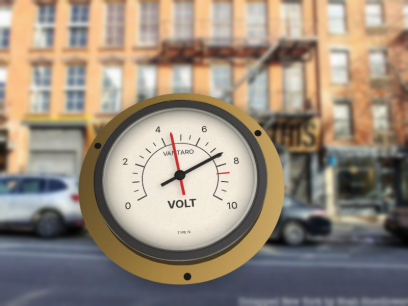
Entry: 7.5; V
